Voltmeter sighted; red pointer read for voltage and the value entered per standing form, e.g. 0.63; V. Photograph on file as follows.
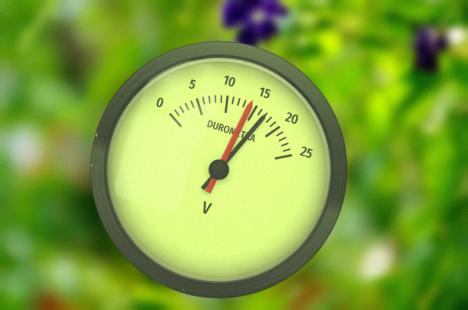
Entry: 14; V
